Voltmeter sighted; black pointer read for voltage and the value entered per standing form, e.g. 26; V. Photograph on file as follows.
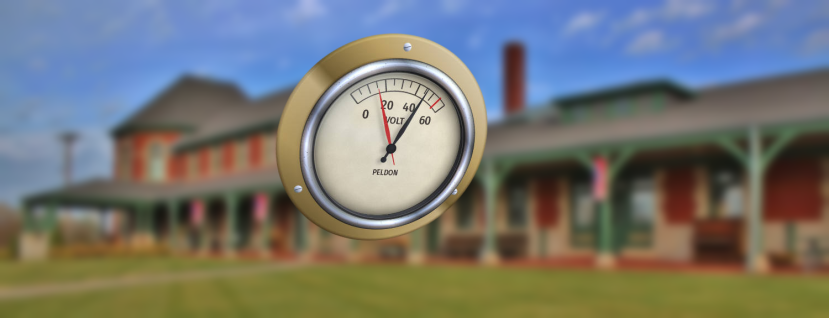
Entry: 45; V
